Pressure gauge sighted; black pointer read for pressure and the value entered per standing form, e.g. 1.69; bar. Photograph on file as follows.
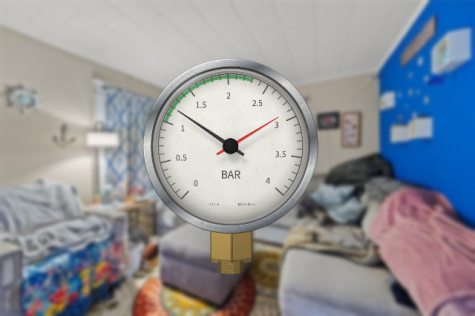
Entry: 1.2; bar
